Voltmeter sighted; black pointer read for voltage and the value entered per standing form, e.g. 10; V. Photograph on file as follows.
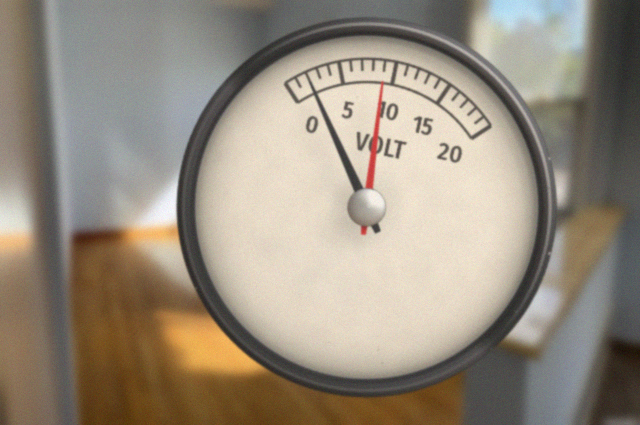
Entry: 2; V
